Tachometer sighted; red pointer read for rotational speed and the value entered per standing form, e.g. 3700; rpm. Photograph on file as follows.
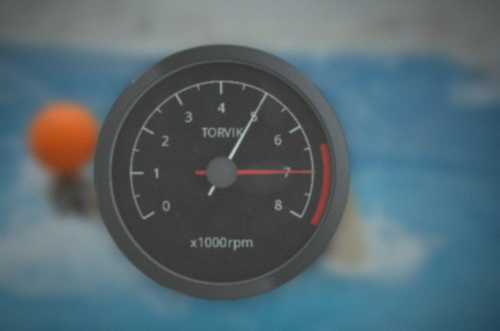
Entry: 7000; rpm
